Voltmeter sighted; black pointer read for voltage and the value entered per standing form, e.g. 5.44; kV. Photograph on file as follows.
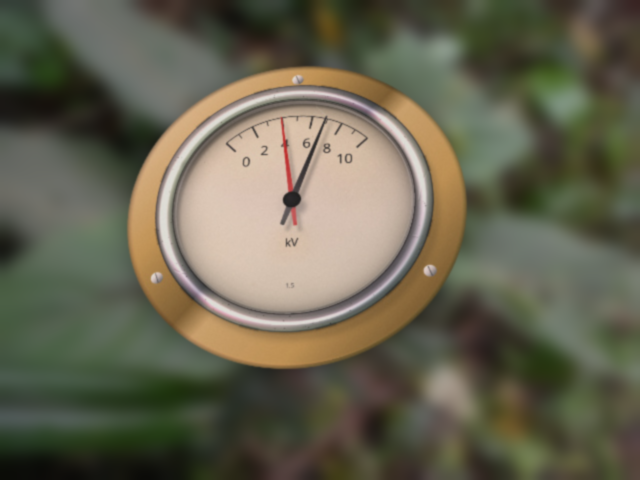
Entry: 7; kV
